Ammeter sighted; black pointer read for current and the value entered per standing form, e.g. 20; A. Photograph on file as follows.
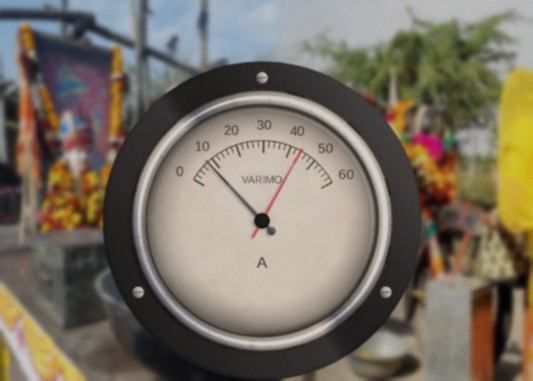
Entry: 8; A
